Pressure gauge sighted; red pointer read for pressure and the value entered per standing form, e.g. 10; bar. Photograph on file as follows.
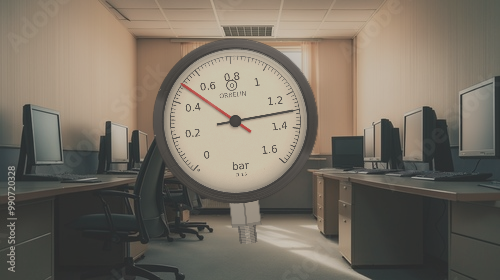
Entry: 0.5; bar
